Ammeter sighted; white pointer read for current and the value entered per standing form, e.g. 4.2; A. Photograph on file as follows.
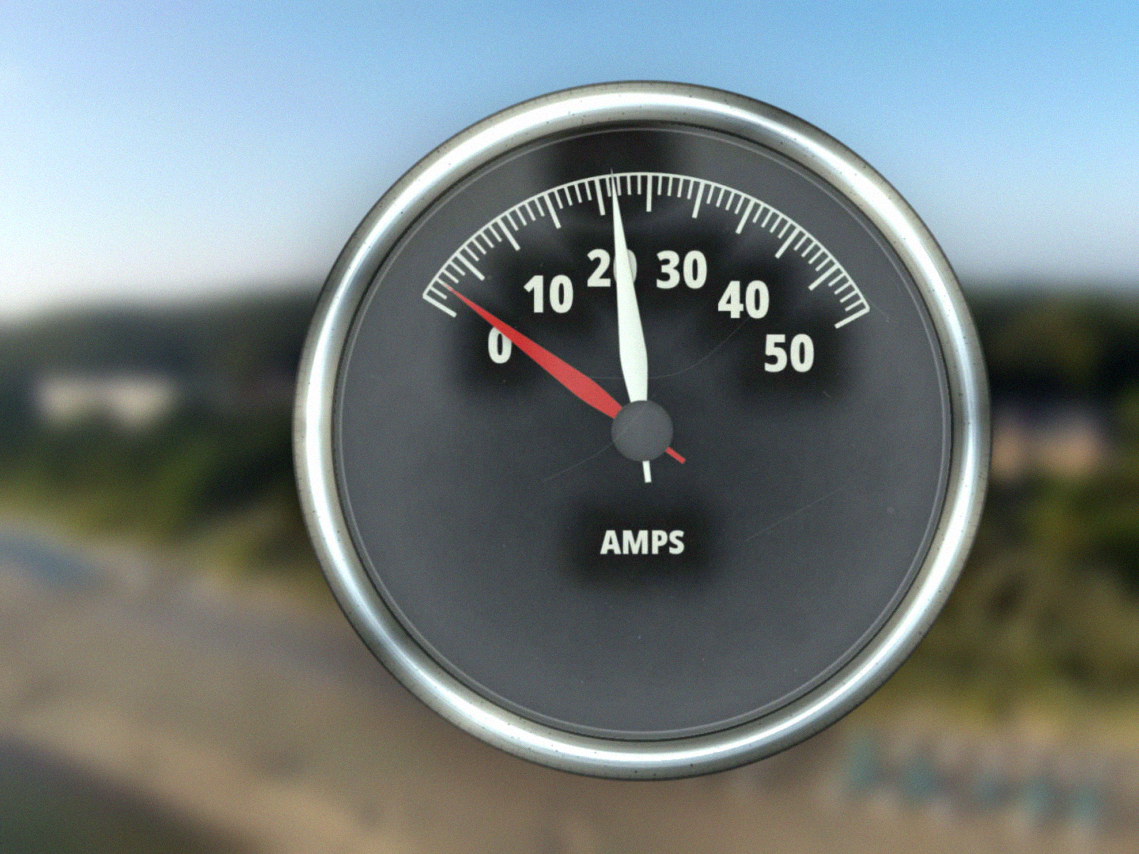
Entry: 21.5; A
